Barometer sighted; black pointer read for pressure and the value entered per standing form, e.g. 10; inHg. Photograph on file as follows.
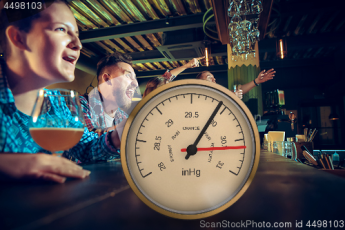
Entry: 29.9; inHg
